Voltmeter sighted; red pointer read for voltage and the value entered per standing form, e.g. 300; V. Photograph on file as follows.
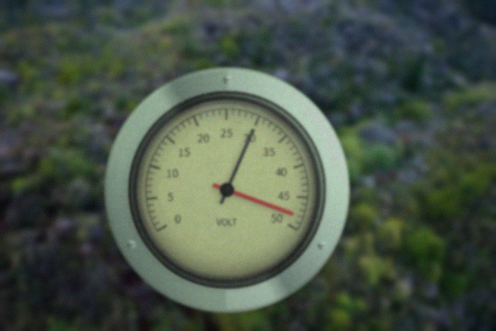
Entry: 48; V
